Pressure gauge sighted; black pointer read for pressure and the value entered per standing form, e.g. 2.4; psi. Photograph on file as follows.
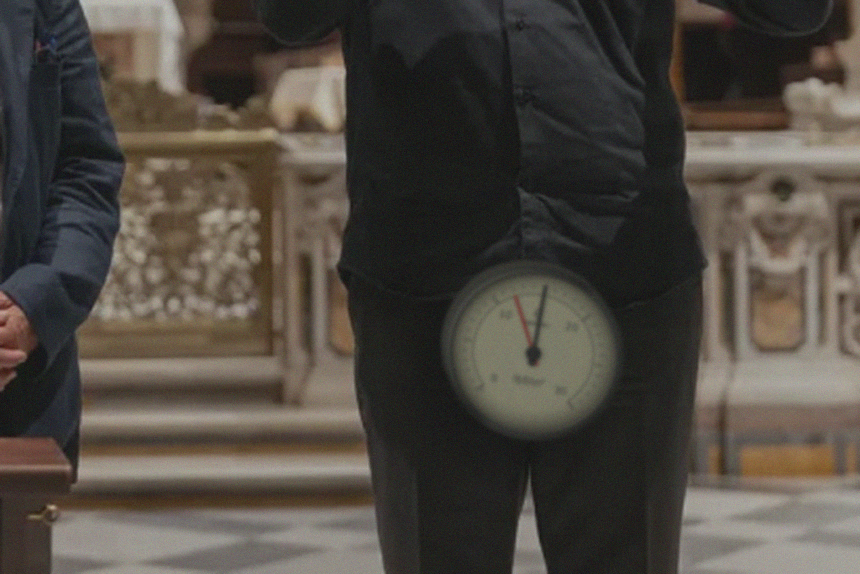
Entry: 15; psi
